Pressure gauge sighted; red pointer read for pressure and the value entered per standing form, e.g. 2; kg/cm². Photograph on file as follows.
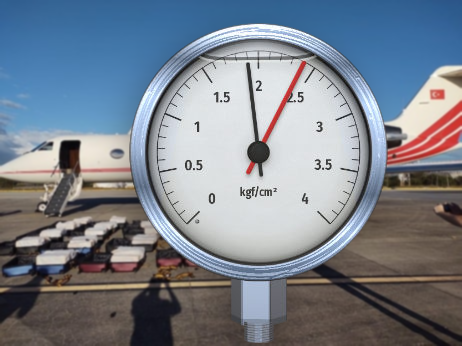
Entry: 2.4; kg/cm²
